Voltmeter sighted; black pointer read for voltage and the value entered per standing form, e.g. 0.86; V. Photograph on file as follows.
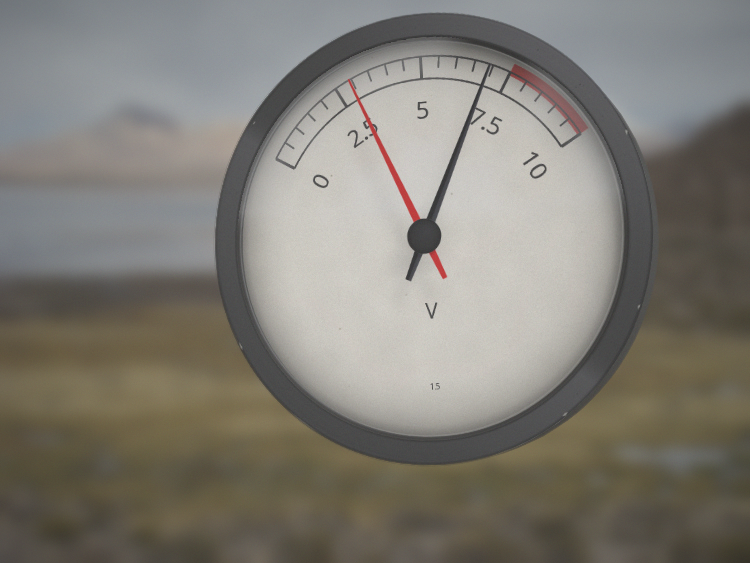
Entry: 7; V
